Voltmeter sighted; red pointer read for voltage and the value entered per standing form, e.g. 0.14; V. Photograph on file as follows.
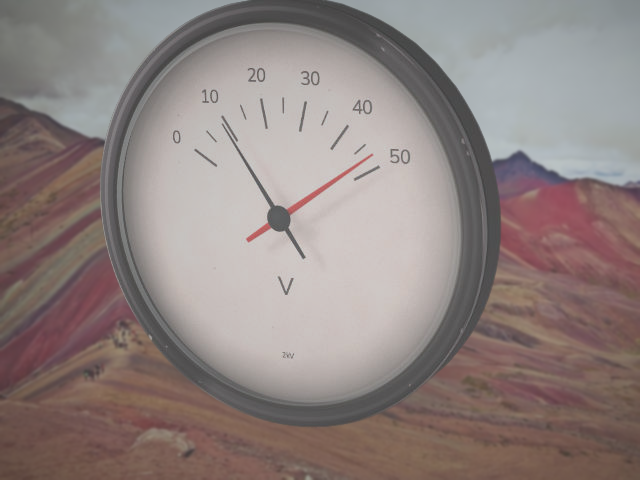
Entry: 47.5; V
